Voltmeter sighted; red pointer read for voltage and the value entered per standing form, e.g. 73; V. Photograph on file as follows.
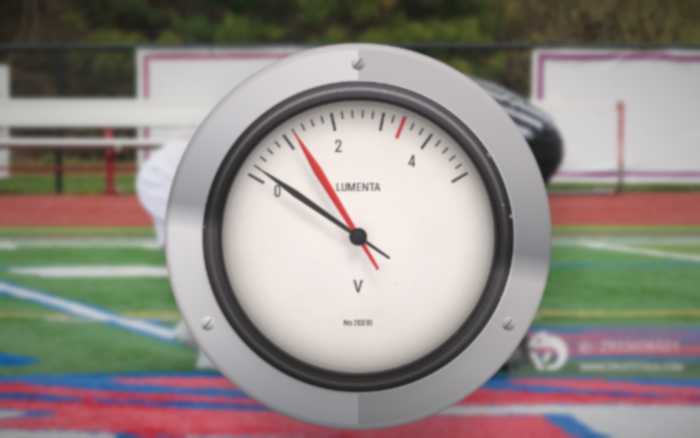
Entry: 1.2; V
